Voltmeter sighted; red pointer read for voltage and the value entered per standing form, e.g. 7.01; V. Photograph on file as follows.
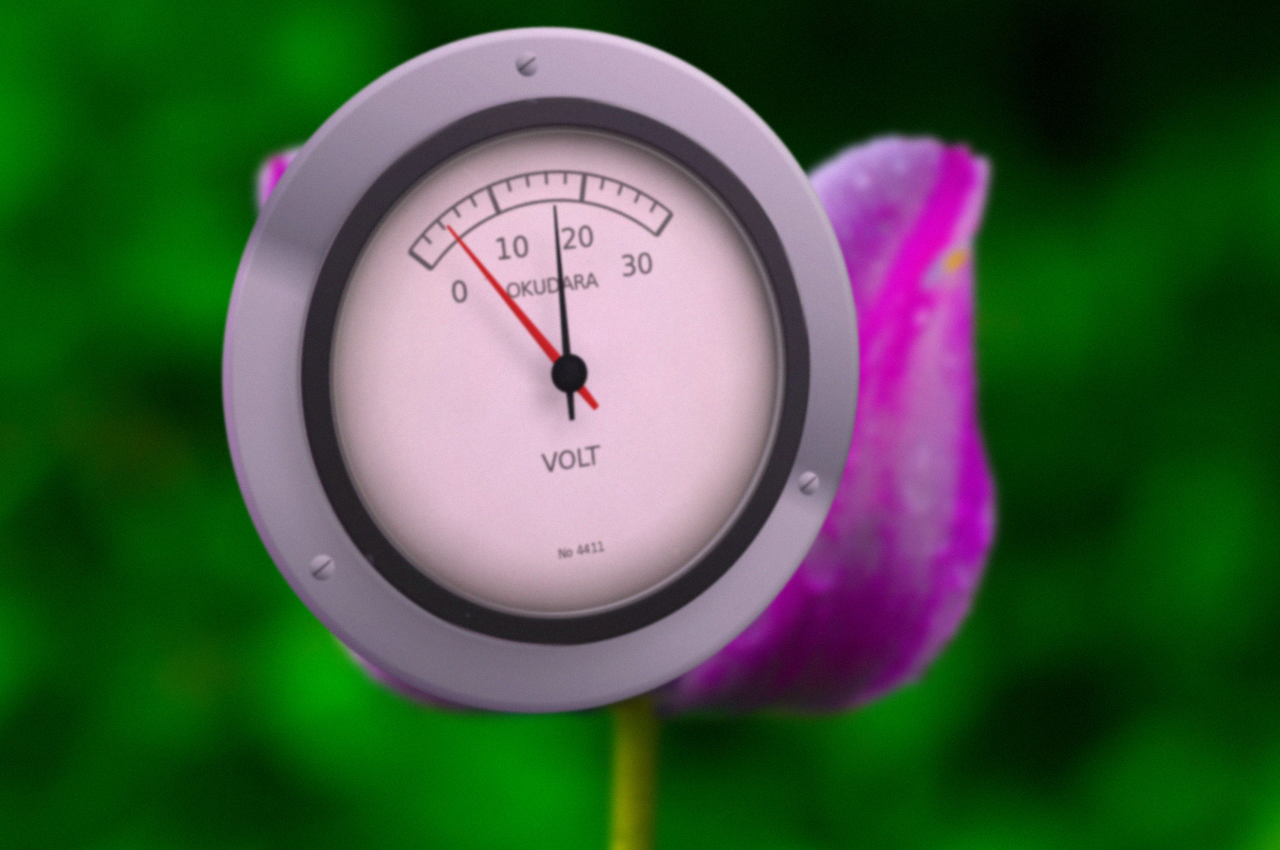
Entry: 4; V
